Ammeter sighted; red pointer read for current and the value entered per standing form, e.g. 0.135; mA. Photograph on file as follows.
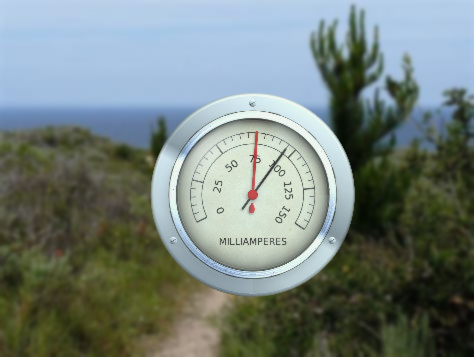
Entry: 75; mA
